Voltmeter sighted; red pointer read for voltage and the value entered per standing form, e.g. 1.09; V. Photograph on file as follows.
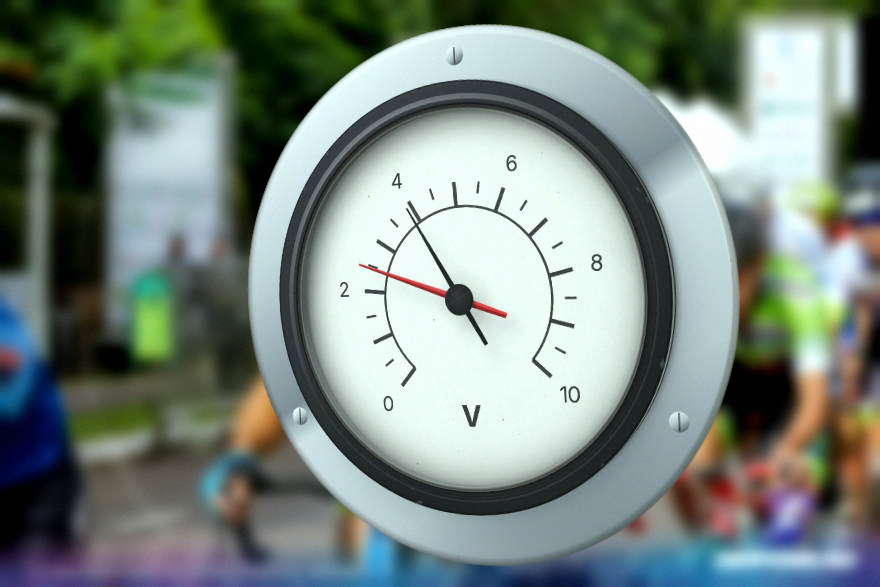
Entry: 2.5; V
